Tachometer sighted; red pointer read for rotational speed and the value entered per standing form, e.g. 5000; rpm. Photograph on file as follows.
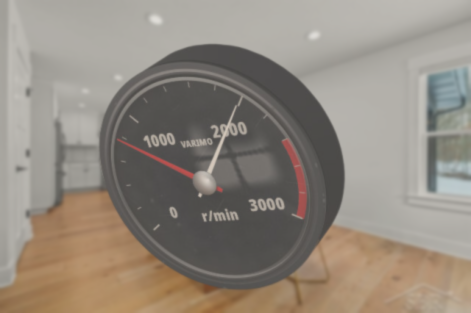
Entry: 800; rpm
